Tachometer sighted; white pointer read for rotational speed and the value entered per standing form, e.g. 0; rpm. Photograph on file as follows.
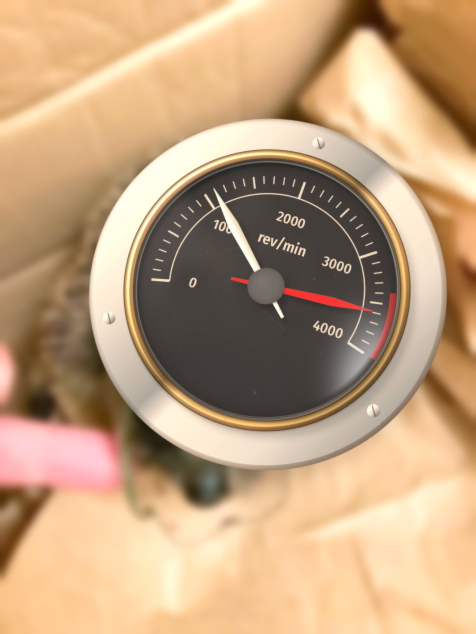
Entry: 1100; rpm
